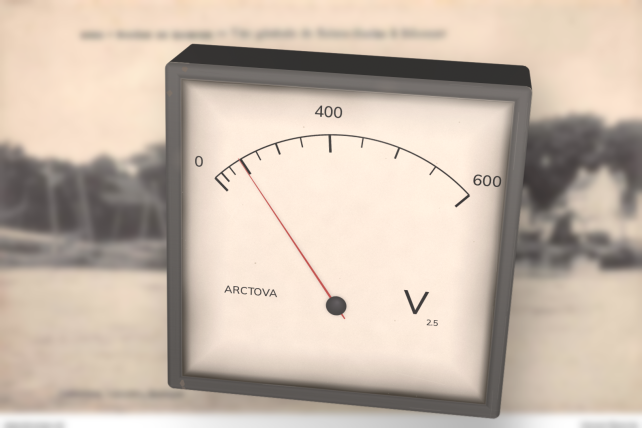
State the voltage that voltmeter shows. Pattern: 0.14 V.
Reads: 200 V
